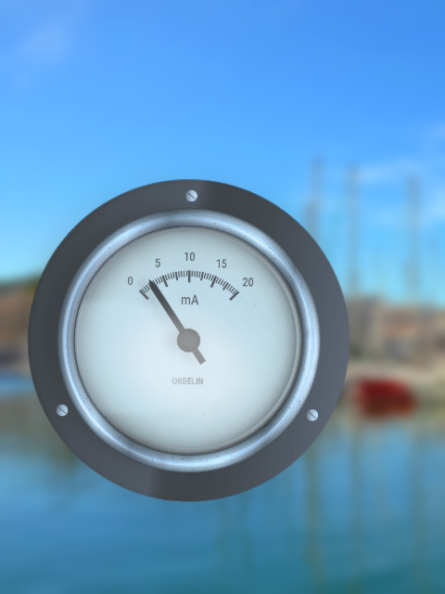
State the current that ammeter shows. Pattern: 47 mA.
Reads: 2.5 mA
